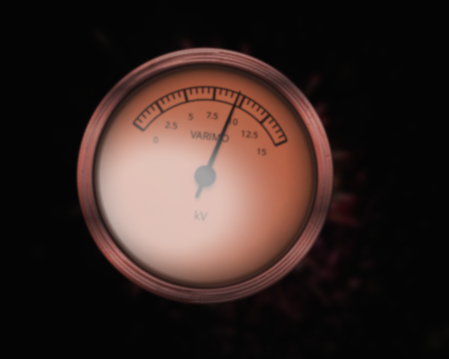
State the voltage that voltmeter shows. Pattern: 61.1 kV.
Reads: 9.5 kV
